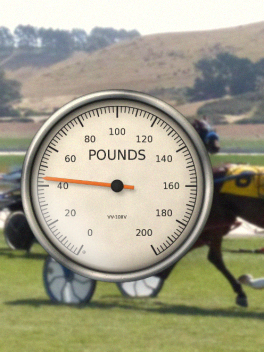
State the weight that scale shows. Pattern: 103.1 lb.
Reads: 44 lb
